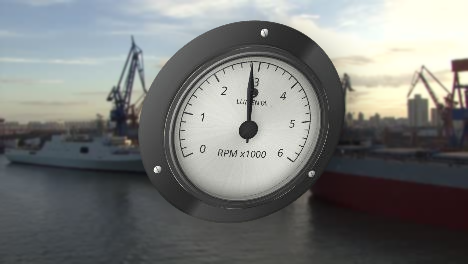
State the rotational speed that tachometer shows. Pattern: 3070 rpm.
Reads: 2800 rpm
